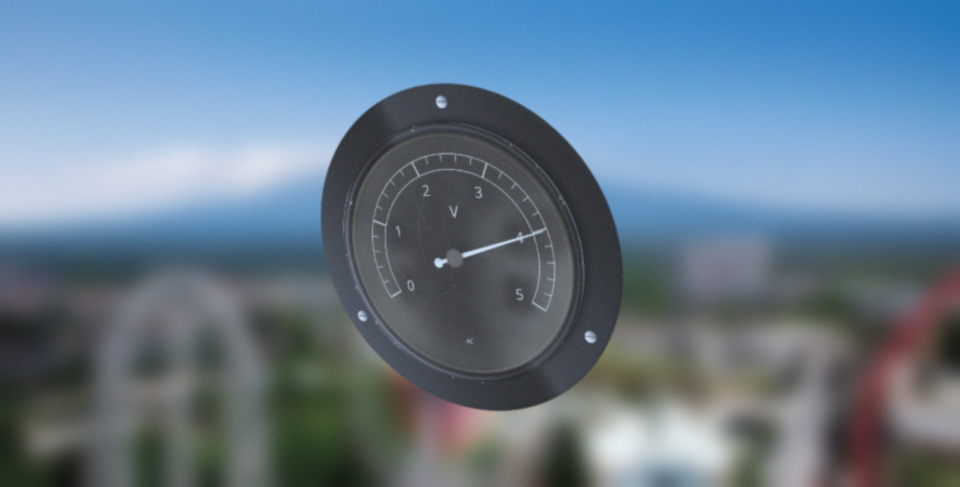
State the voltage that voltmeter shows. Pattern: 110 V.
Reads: 4 V
